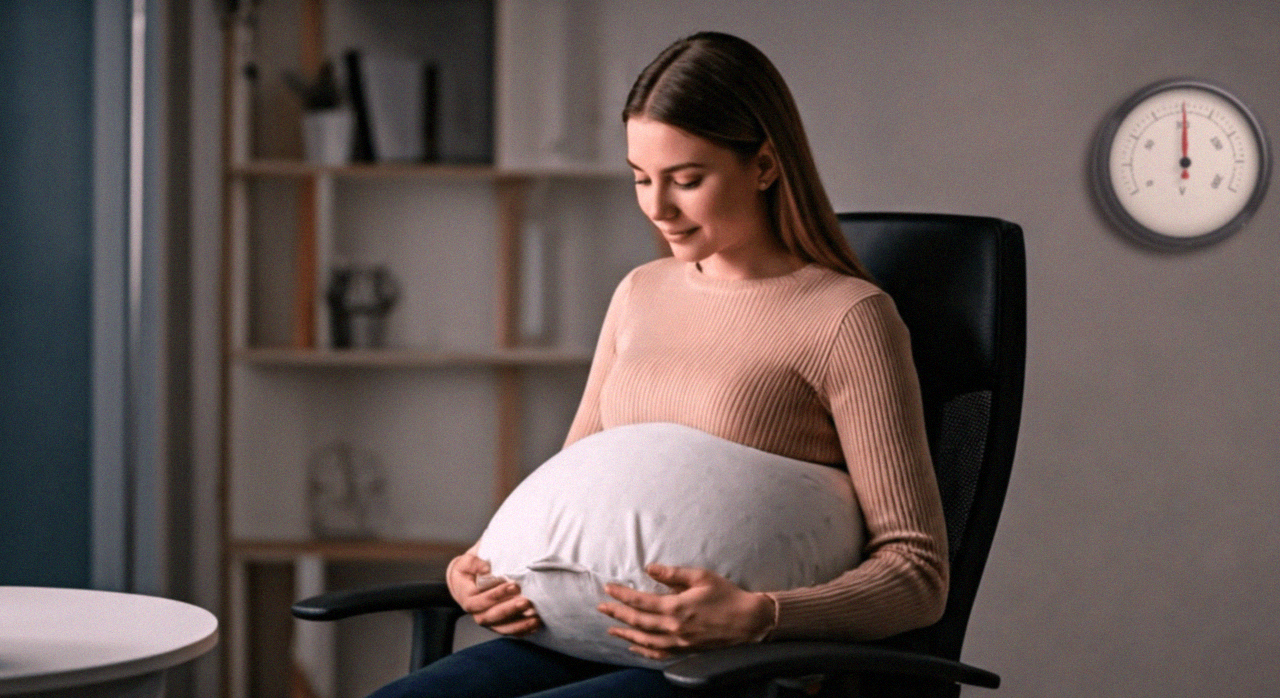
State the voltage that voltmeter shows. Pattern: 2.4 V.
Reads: 100 V
